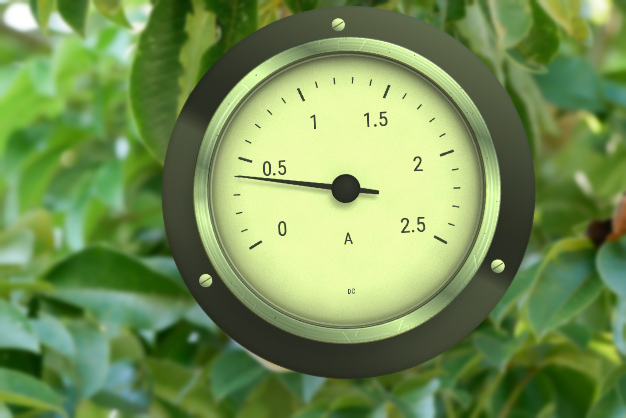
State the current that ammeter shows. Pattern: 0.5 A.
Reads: 0.4 A
